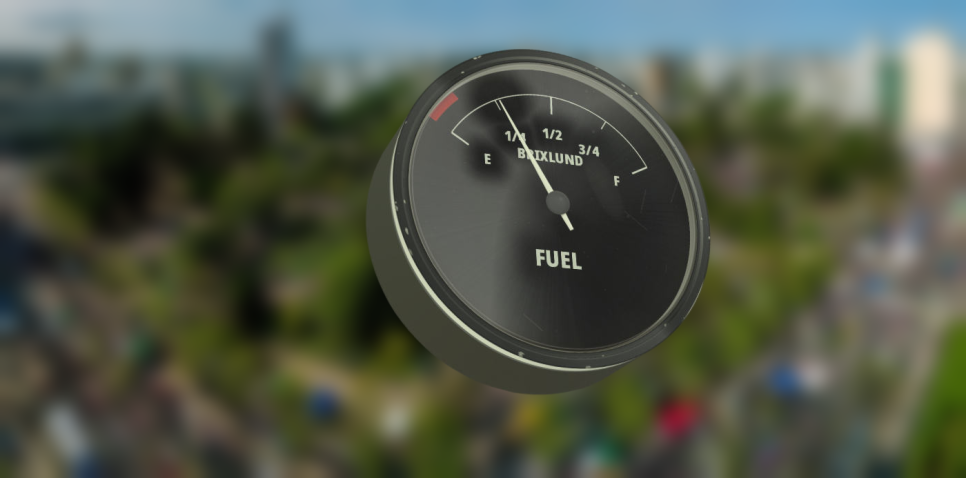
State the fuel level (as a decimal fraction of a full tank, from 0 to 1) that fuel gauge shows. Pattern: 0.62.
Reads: 0.25
